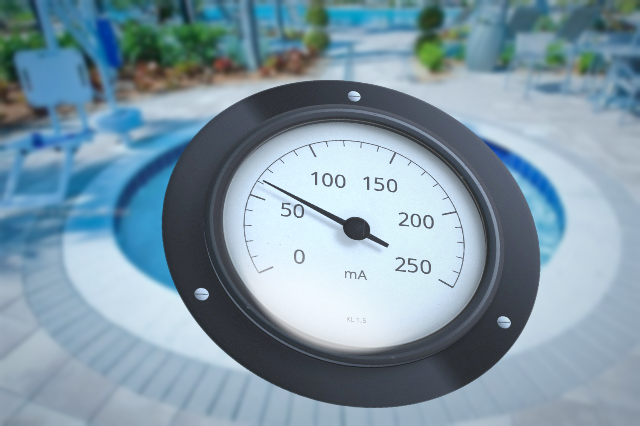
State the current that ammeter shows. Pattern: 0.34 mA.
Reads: 60 mA
